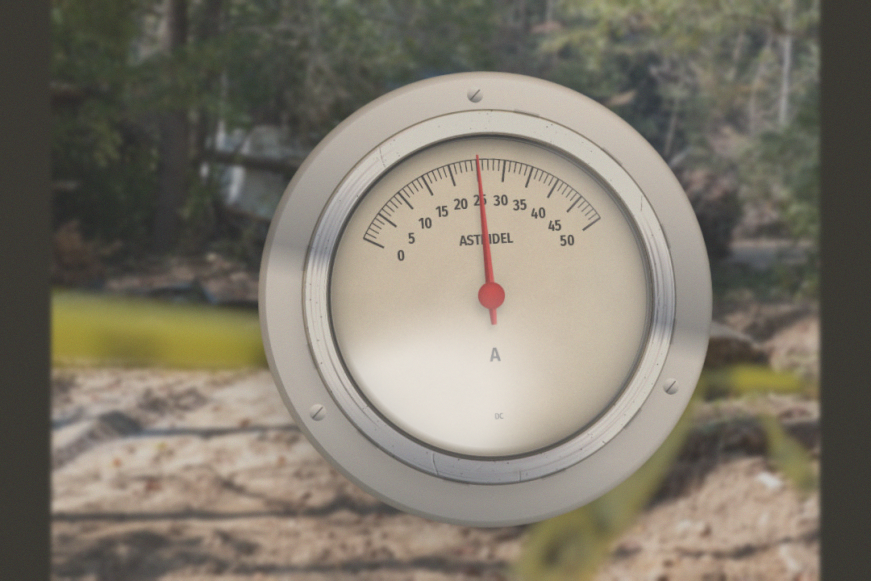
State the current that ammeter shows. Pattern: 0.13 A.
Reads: 25 A
